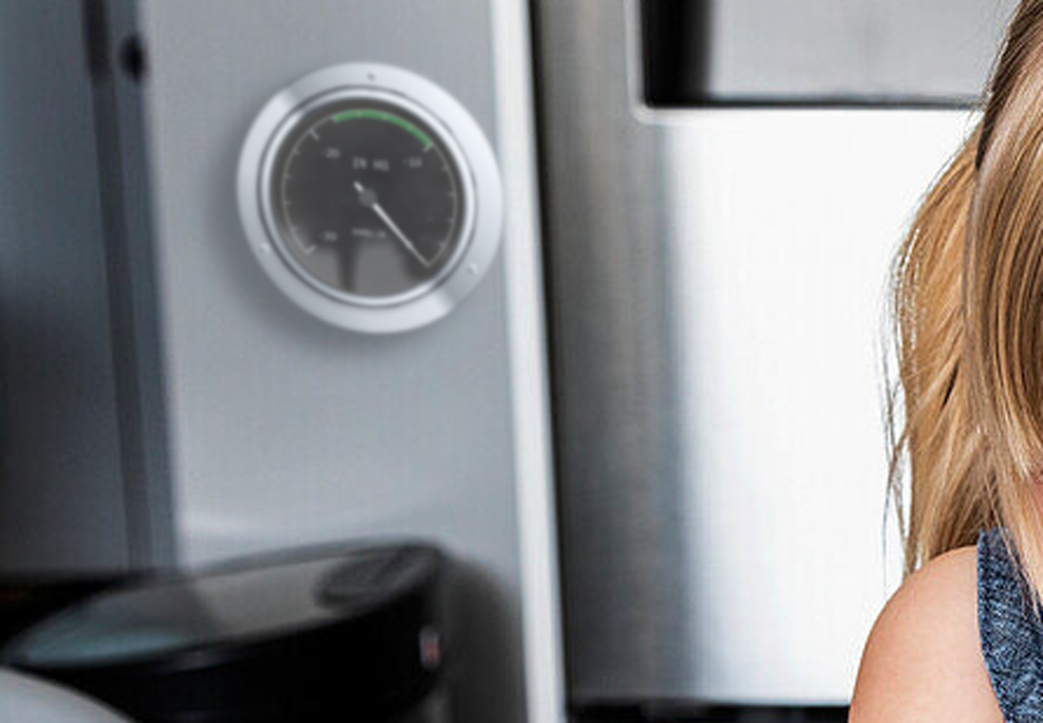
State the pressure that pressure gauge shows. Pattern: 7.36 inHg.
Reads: 0 inHg
